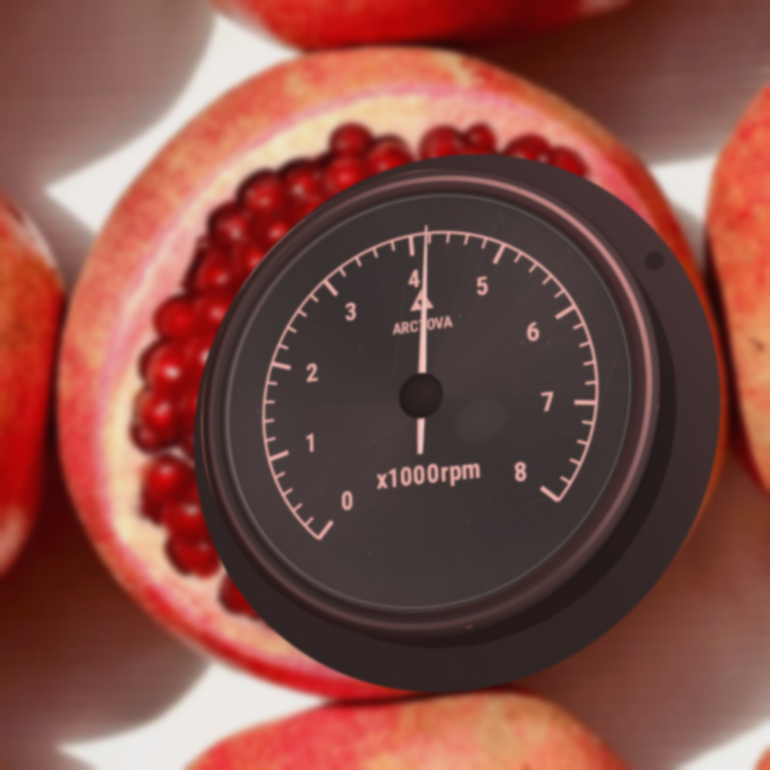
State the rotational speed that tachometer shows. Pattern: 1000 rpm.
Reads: 4200 rpm
